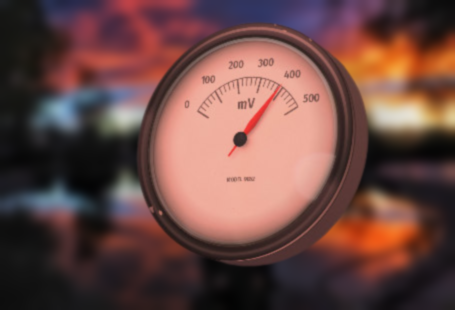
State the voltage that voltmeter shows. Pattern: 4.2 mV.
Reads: 400 mV
